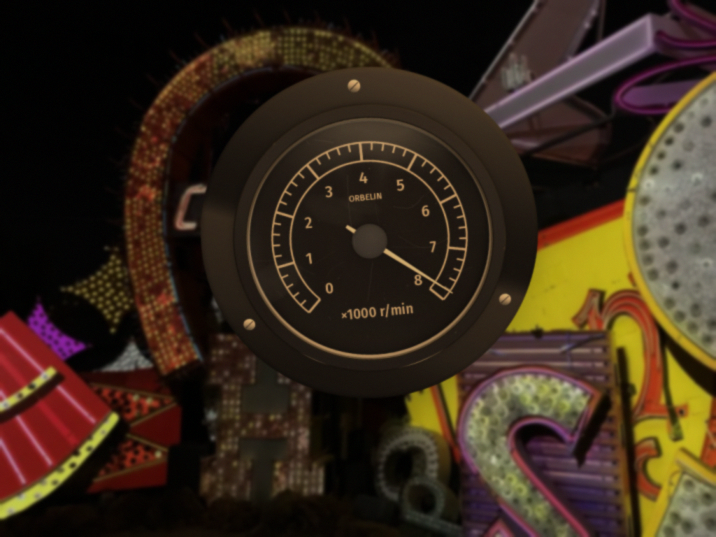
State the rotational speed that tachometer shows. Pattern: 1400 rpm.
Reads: 7800 rpm
